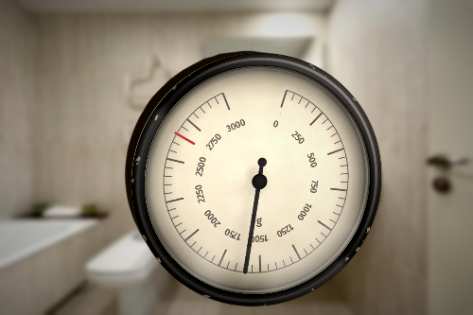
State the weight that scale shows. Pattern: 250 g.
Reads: 1600 g
